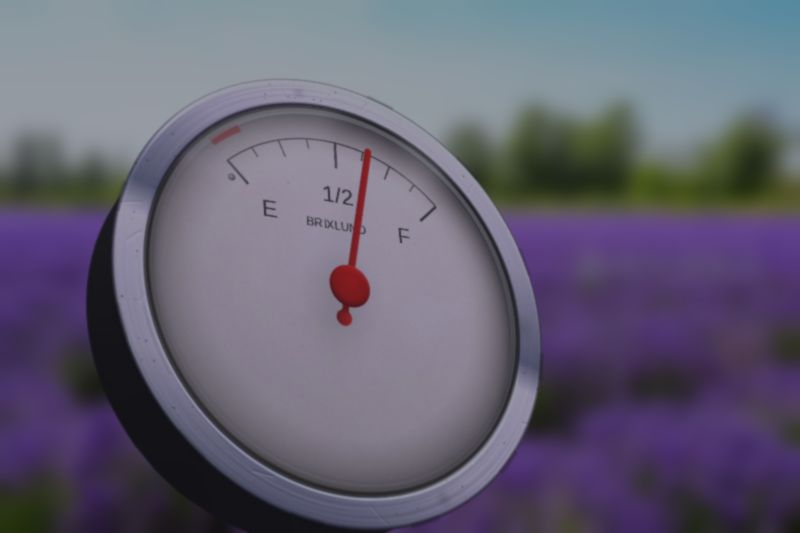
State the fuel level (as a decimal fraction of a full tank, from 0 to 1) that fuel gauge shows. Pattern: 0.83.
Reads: 0.625
